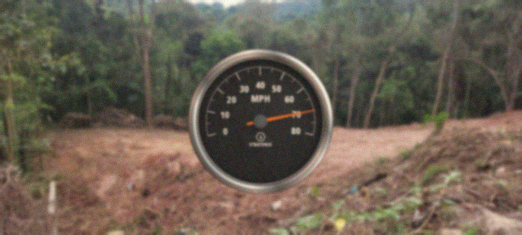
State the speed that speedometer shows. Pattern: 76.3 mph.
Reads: 70 mph
